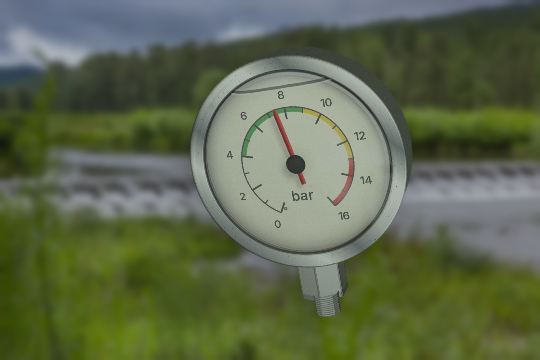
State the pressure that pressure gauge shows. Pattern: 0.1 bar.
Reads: 7.5 bar
